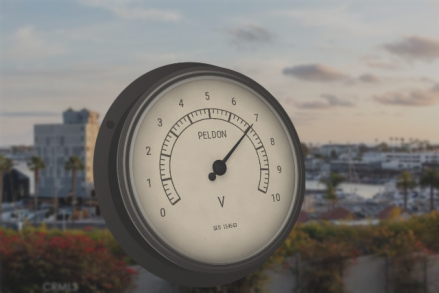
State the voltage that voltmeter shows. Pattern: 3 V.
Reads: 7 V
